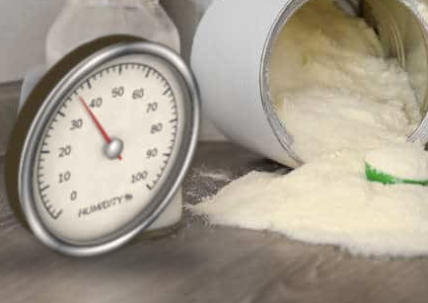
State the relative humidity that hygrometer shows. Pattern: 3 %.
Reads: 36 %
